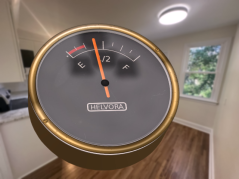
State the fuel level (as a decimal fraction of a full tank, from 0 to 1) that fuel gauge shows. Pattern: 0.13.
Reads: 0.375
